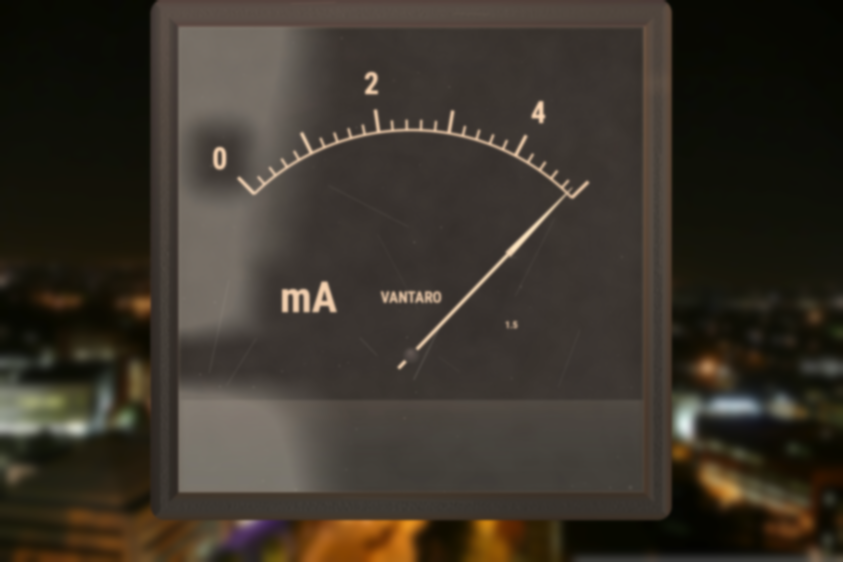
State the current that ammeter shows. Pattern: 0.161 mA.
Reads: 4.9 mA
